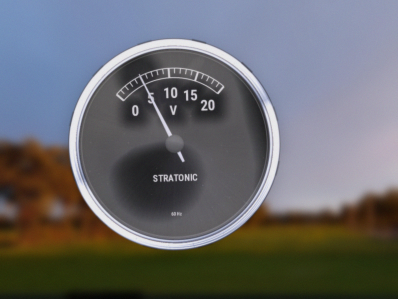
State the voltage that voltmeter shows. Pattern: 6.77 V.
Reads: 5 V
